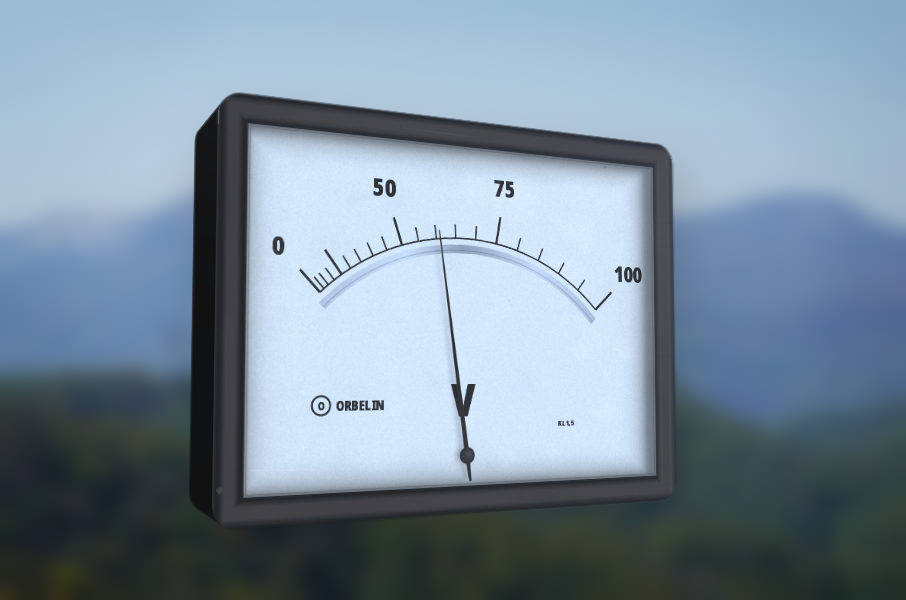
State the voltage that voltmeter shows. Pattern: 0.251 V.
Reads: 60 V
